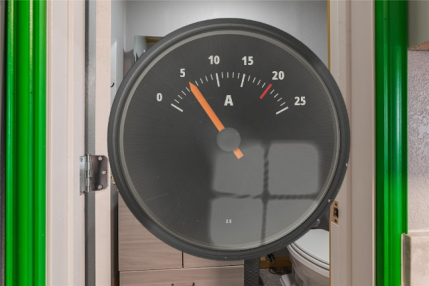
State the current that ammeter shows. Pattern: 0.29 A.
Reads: 5 A
